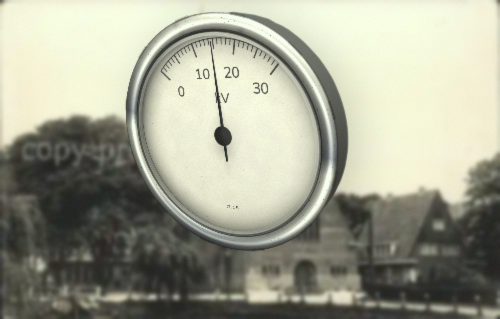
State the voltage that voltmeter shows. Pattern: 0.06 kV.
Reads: 15 kV
